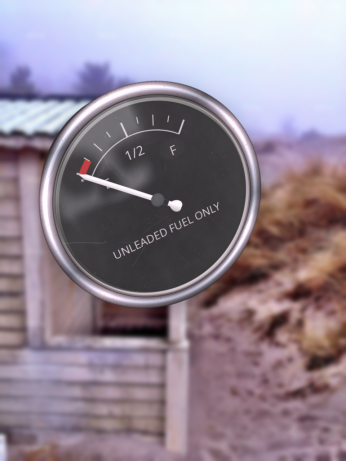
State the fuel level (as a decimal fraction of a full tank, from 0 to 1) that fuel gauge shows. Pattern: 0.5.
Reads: 0
